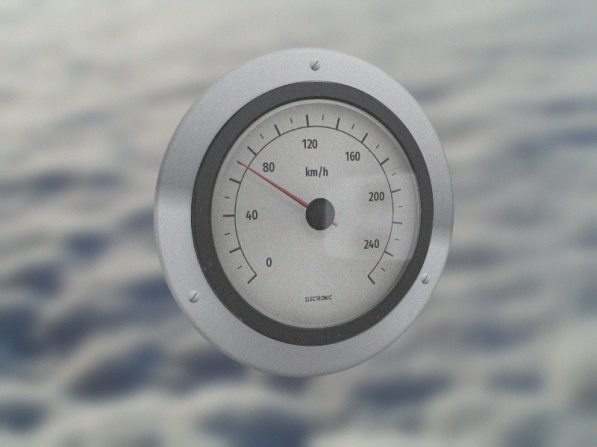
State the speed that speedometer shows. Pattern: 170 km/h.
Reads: 70 km/h
